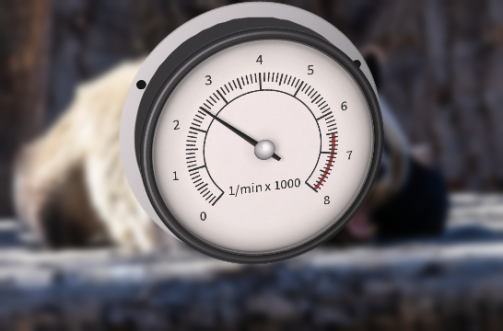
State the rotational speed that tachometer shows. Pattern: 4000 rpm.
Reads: 2500 rpm
